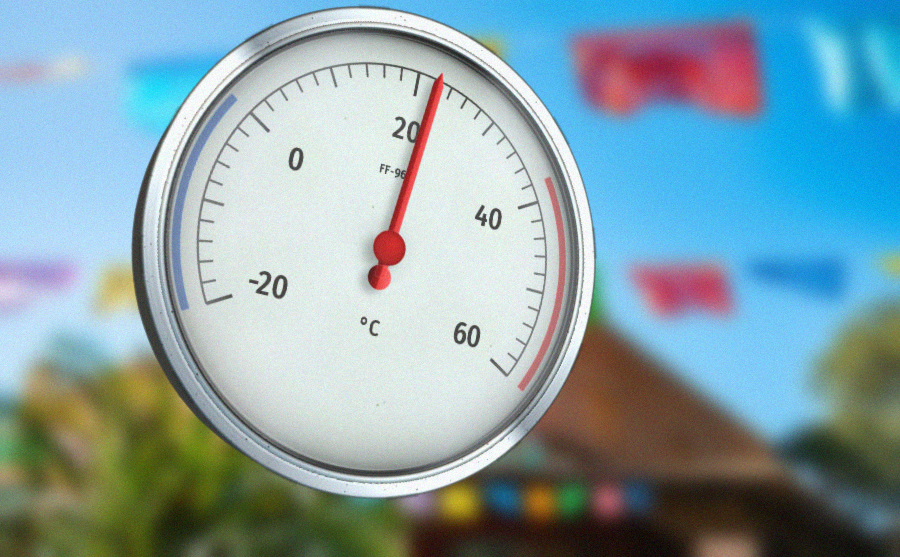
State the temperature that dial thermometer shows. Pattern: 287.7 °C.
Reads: 22 °C
